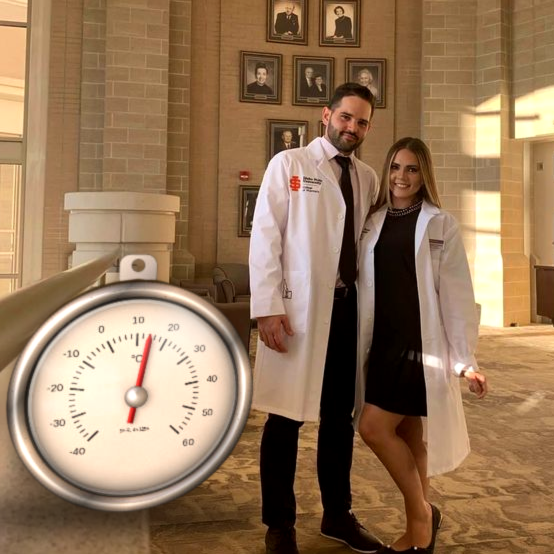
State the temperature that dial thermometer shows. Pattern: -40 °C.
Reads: 14 °C
